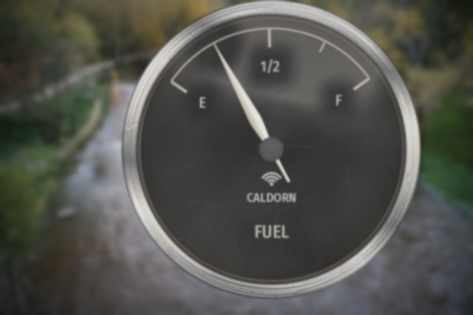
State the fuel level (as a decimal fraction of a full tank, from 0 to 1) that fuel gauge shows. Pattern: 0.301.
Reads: 0.25
